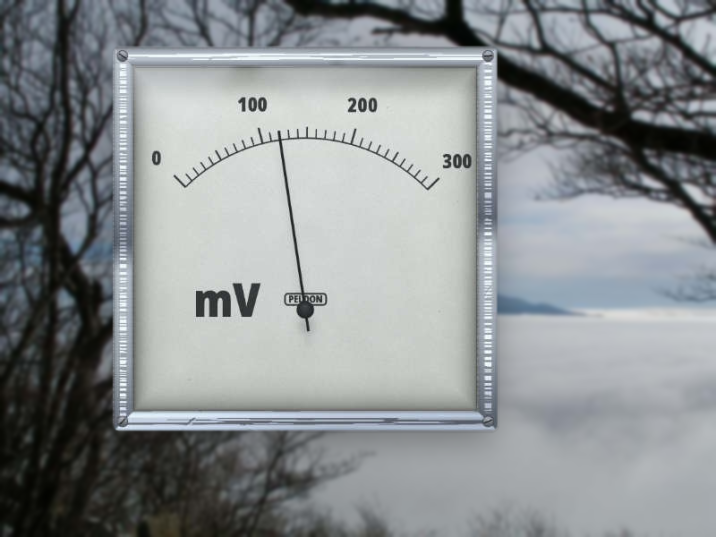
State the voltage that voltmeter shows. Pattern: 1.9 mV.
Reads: 120 mV
